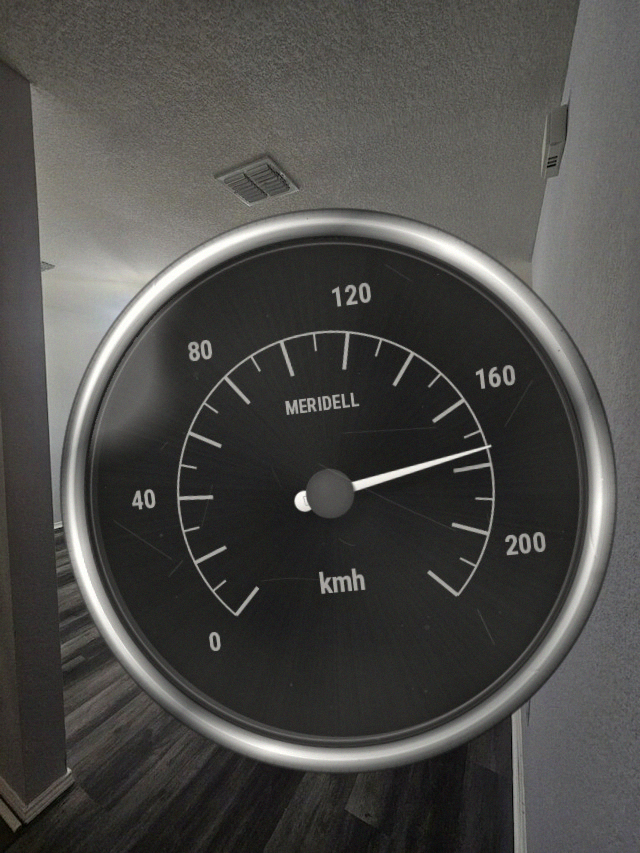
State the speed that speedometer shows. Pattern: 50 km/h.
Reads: 175 km/h
